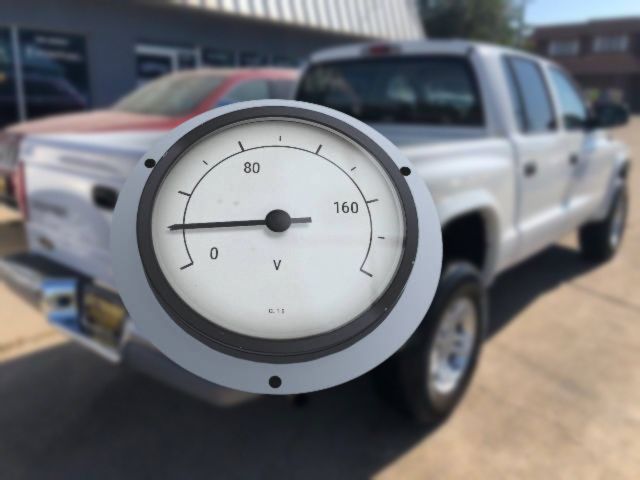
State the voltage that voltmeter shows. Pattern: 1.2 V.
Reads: 20 V
